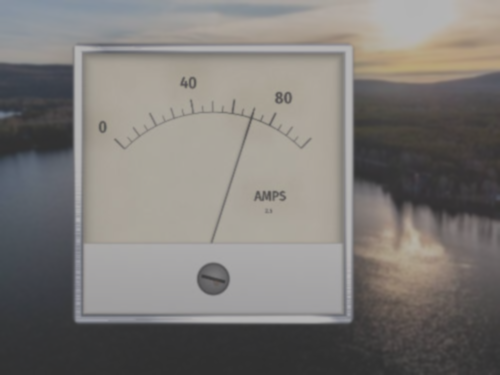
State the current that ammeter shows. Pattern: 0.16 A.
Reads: 70 A
